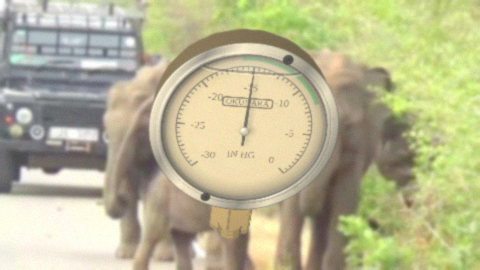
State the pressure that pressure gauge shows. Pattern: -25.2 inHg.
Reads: -15 inHg
